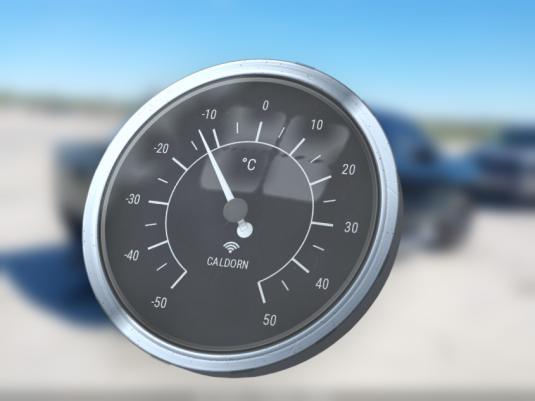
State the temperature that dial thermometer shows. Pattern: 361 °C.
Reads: -12.5 °C
